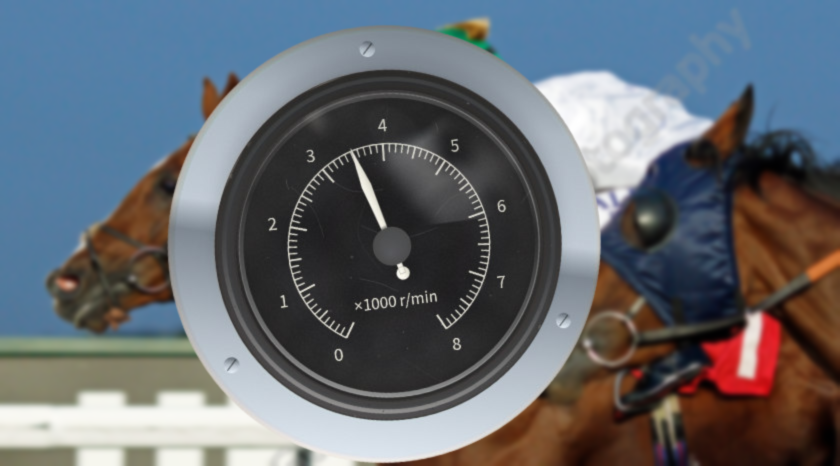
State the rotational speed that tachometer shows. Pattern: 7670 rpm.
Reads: 3500 rpm
